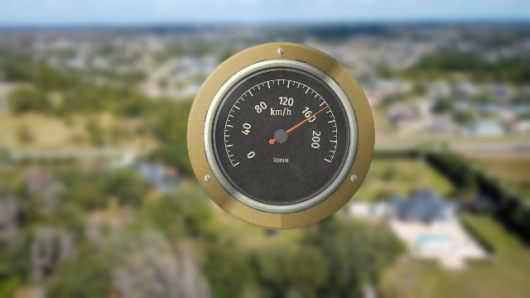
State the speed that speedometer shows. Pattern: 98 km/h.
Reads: 165 km/h
